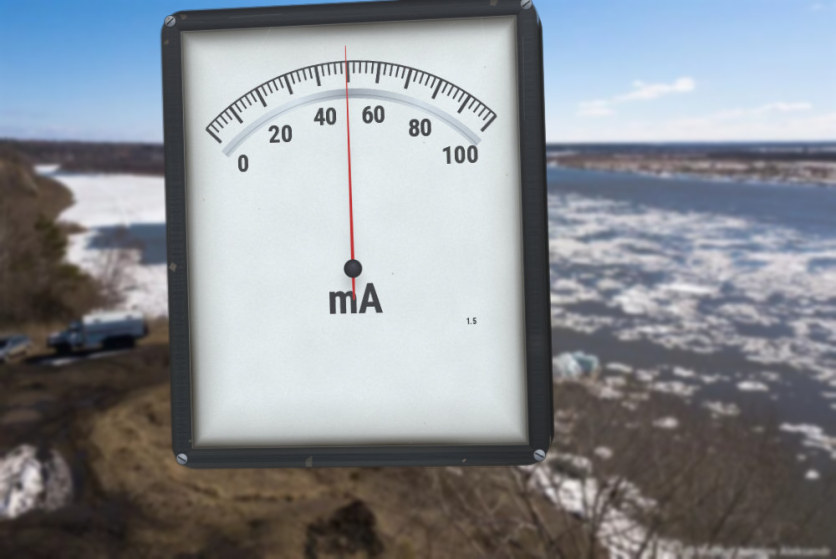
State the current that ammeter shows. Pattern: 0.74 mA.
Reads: 50 mA
